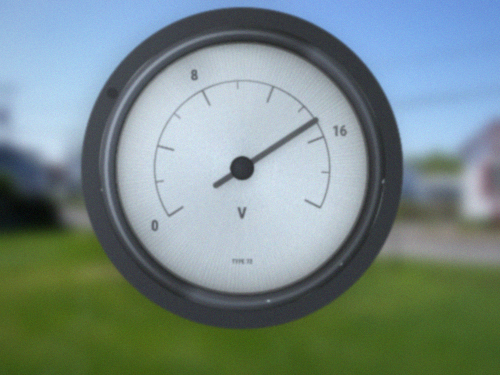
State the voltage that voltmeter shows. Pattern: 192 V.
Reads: 15 V
